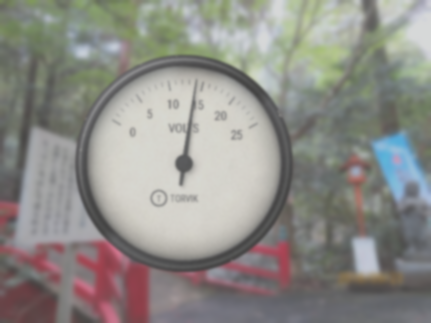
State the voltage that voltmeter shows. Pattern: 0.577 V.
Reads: 14 V
